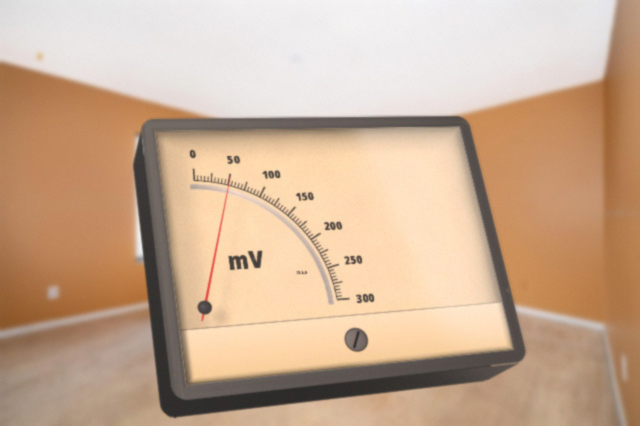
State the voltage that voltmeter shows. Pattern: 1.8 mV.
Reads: 50 mV
